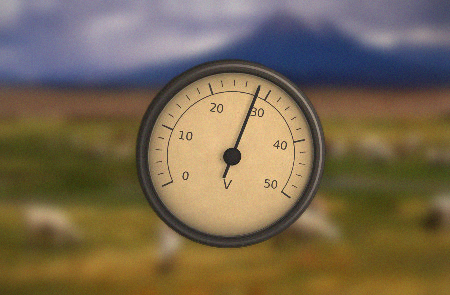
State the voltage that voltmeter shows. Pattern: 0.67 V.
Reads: 28 V
